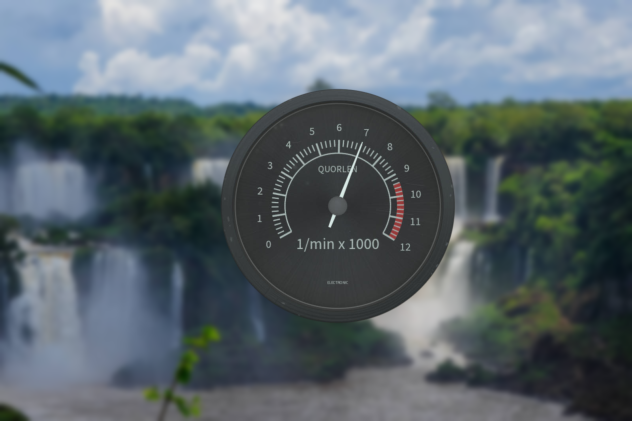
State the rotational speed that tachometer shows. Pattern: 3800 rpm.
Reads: 7000 rpm
